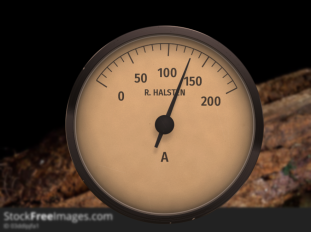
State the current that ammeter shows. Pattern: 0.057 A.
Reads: 130 A
